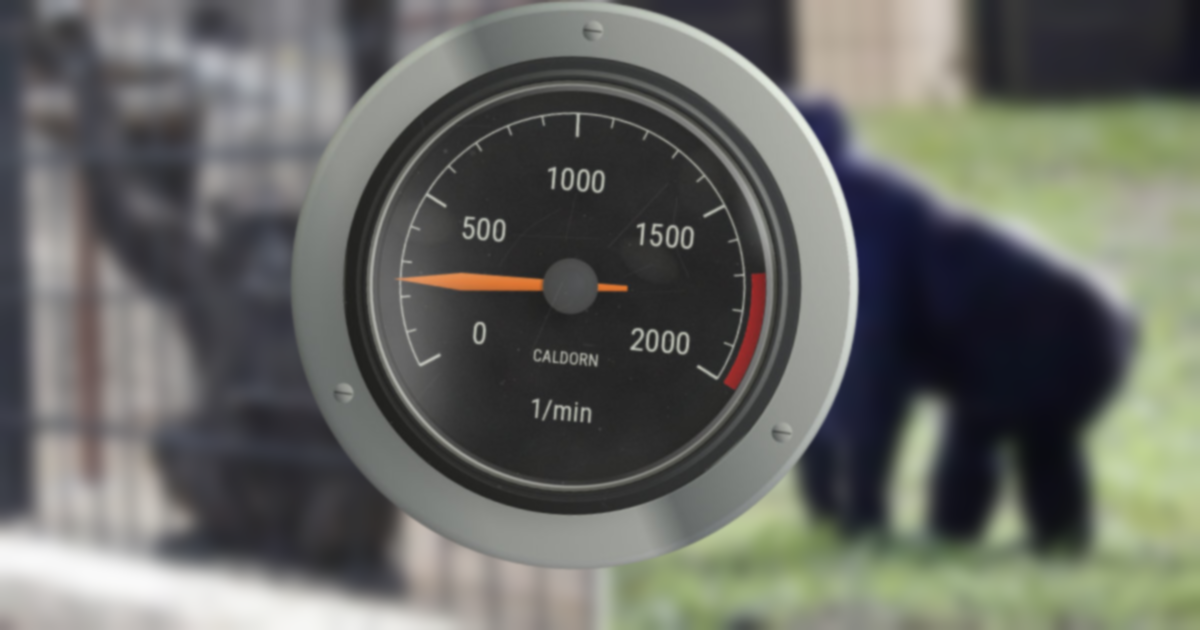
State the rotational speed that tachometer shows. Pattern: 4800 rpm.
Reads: 250 rpm
